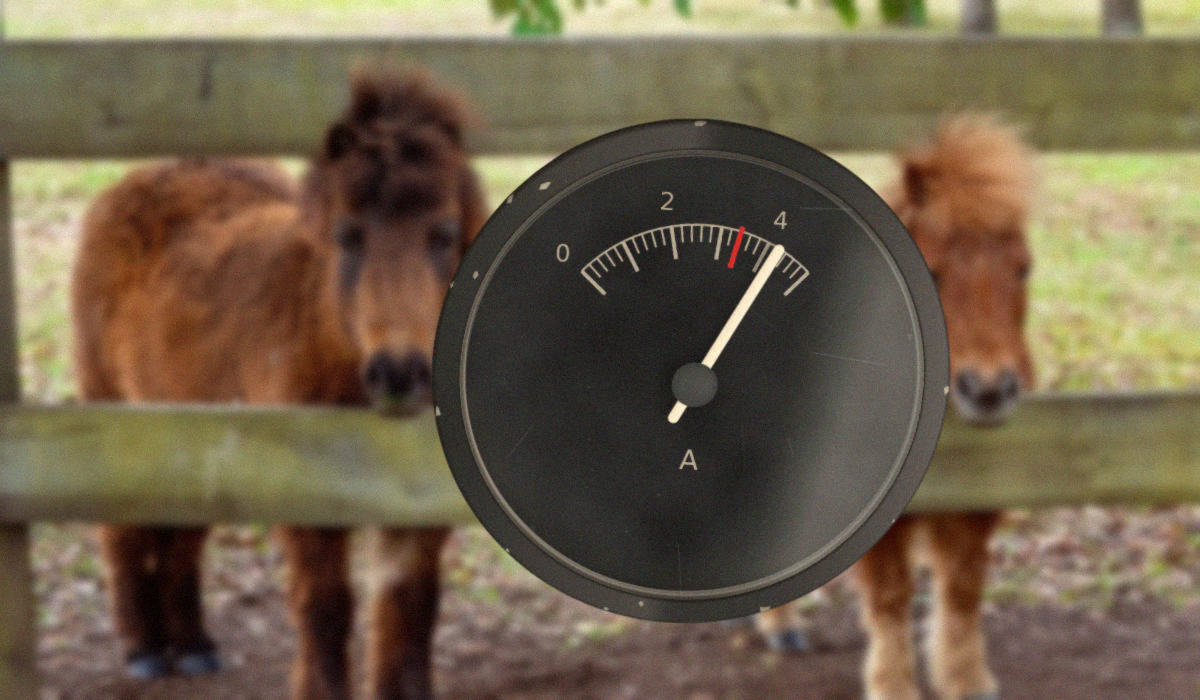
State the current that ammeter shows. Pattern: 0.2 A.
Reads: 4.2 A
